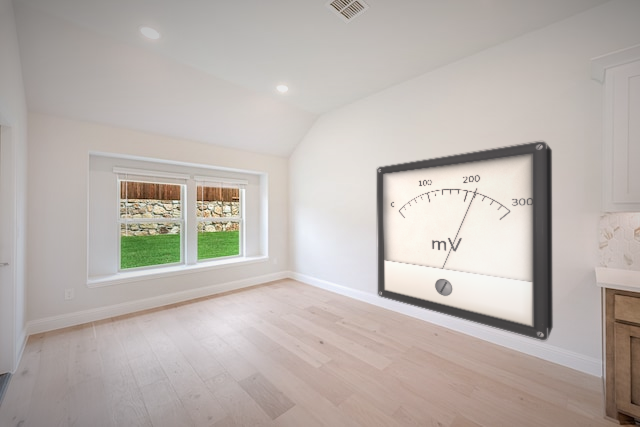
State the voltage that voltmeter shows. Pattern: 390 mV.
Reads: 220 mV
